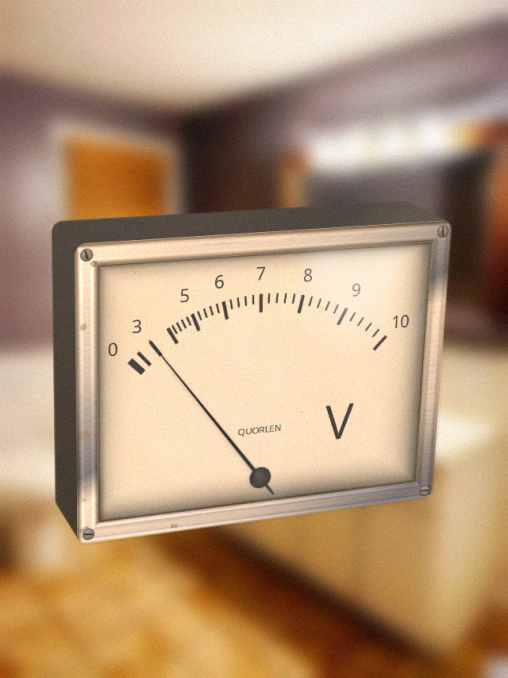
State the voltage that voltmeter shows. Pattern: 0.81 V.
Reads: 3 V
